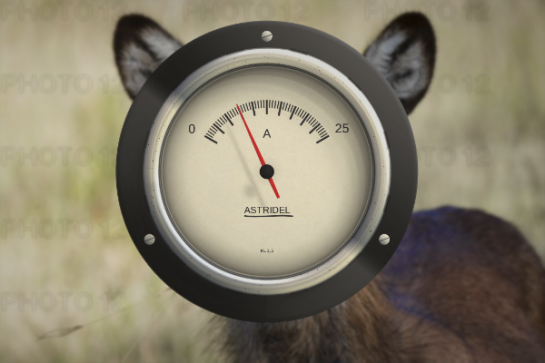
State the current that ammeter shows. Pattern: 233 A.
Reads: 7.5 A
